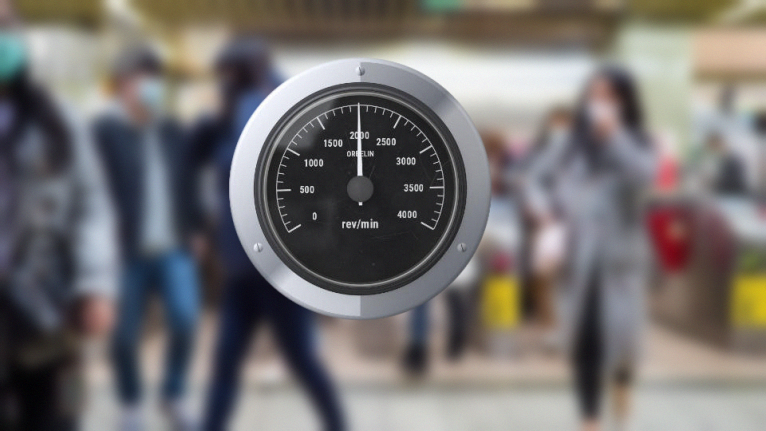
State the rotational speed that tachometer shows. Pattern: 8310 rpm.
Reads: 2000 rpm
